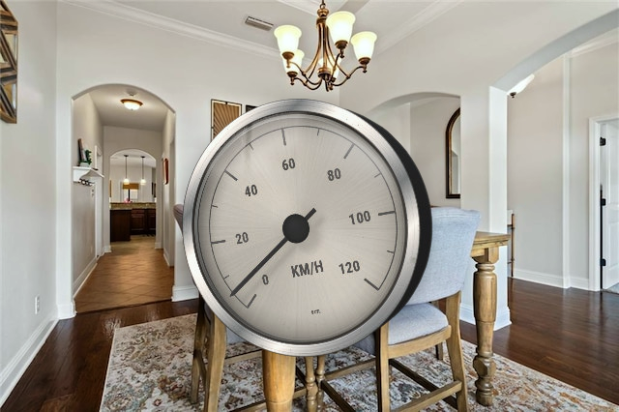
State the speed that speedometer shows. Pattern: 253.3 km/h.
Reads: 5 km/h
